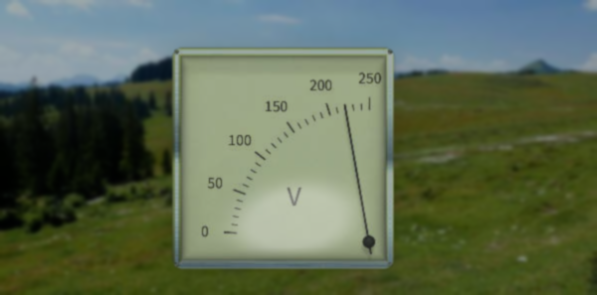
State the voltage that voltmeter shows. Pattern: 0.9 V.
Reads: 220 V
